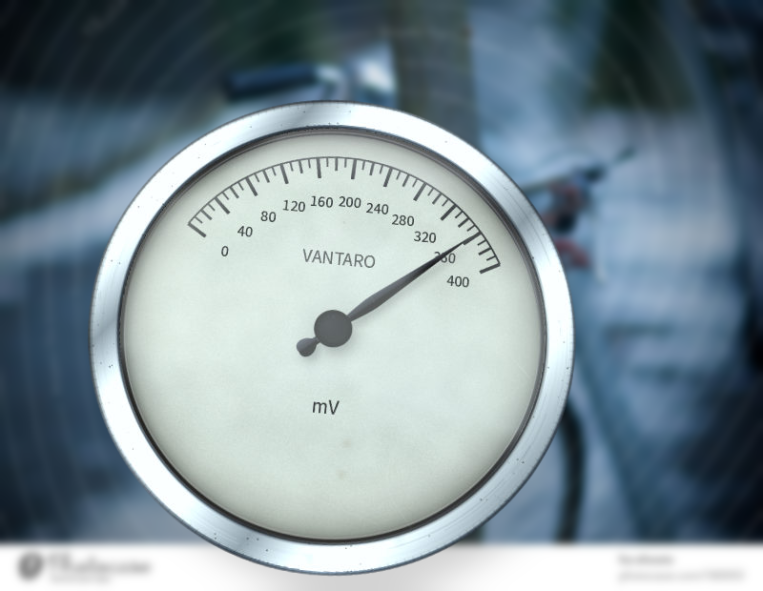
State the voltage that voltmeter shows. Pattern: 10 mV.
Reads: 360 mV
